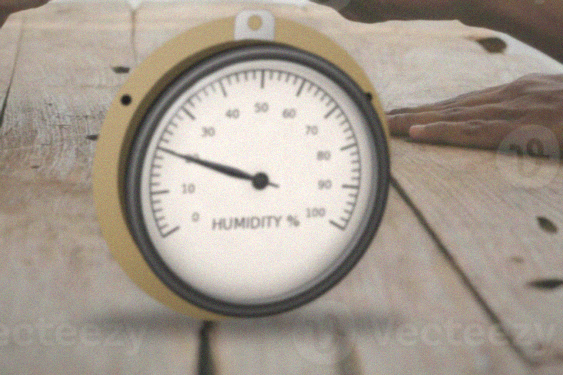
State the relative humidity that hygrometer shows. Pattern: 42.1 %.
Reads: 20 %
